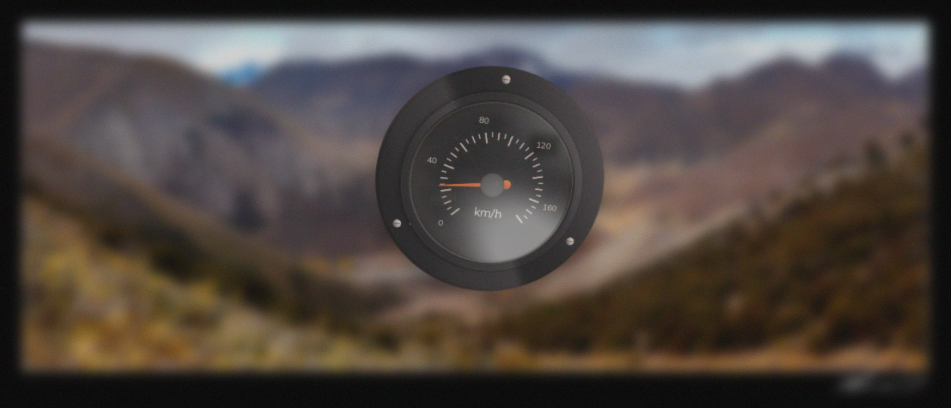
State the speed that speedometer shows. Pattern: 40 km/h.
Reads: 25 km/h
